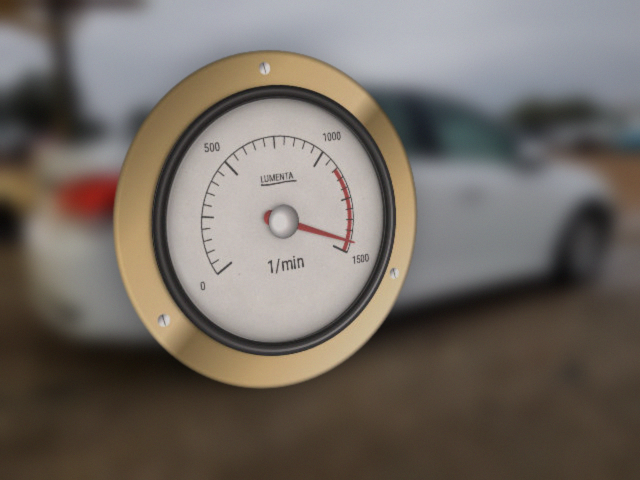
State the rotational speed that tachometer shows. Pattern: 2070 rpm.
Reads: 1450 rpm
